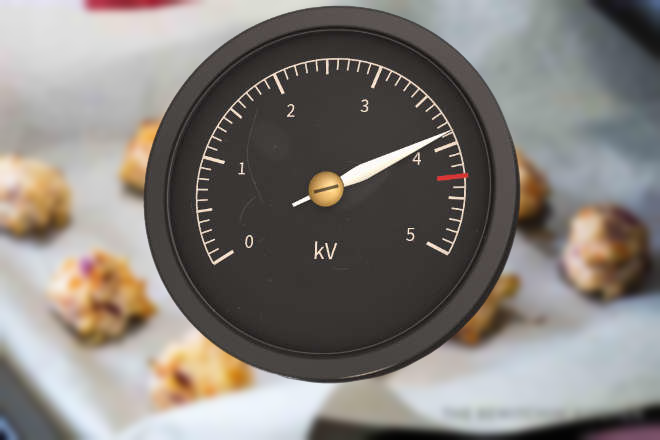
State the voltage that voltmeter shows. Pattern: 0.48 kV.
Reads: 3.9 kV
